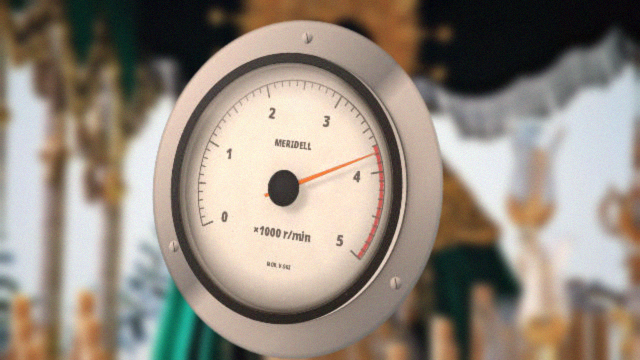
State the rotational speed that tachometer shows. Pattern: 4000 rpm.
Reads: 3800 rpm
